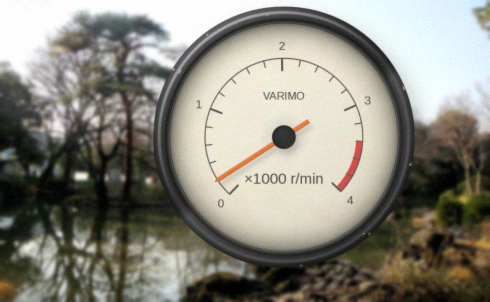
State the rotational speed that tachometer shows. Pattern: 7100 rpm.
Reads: 200 rpm
